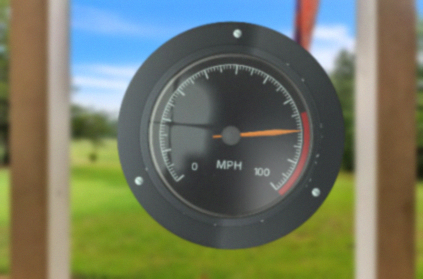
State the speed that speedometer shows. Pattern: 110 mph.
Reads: 80 mph
